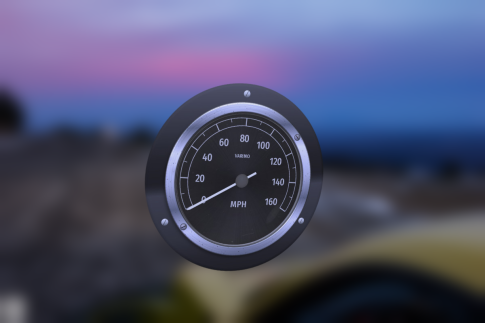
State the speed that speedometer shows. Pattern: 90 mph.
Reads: 0 mph
